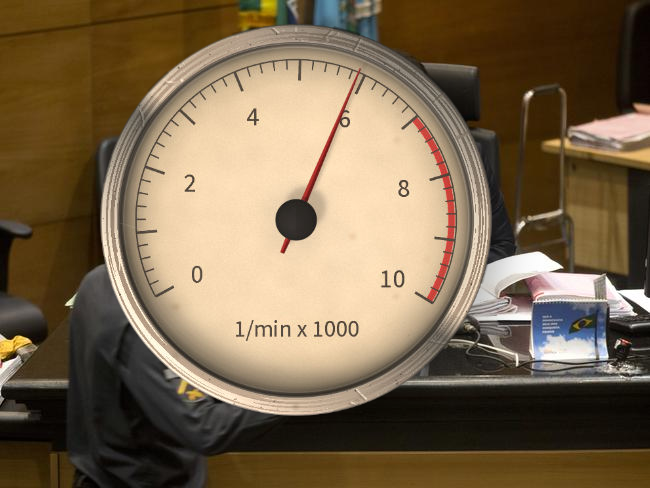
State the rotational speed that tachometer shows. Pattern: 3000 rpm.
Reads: 5900 rpm
